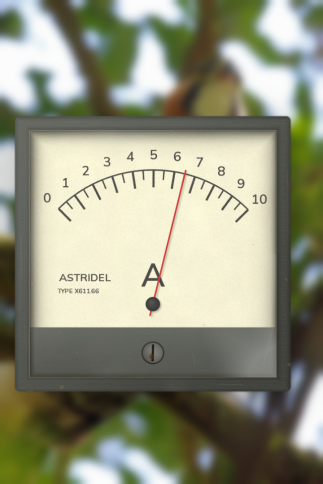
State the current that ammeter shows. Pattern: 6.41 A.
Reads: 6.5 A
